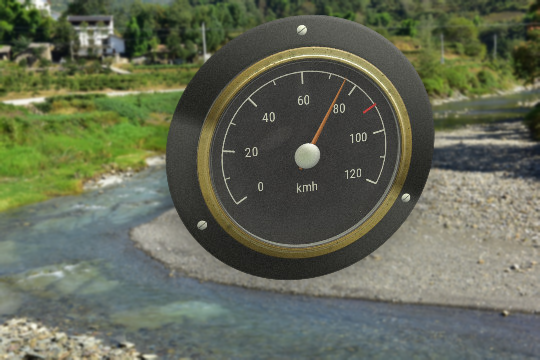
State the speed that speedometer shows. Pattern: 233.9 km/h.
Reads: 75 km/h
